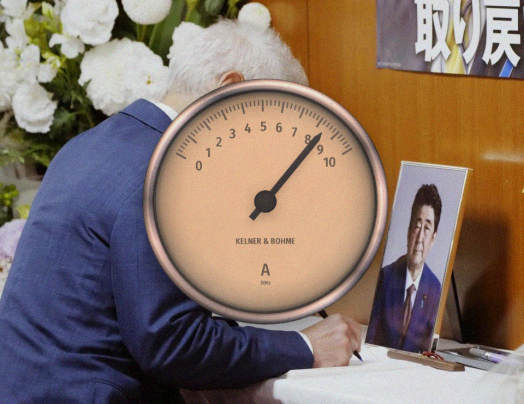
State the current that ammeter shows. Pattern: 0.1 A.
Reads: 8.4 A
